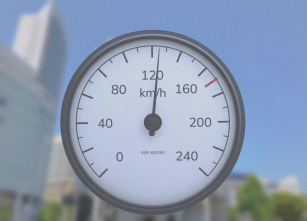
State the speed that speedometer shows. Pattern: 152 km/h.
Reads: 125 km/h
